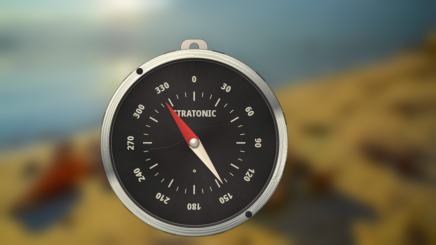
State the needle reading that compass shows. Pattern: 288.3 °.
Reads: 325 °
